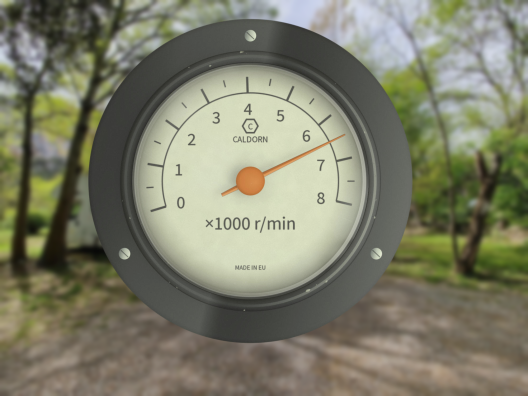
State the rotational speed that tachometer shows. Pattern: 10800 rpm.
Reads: 6500 rpm
